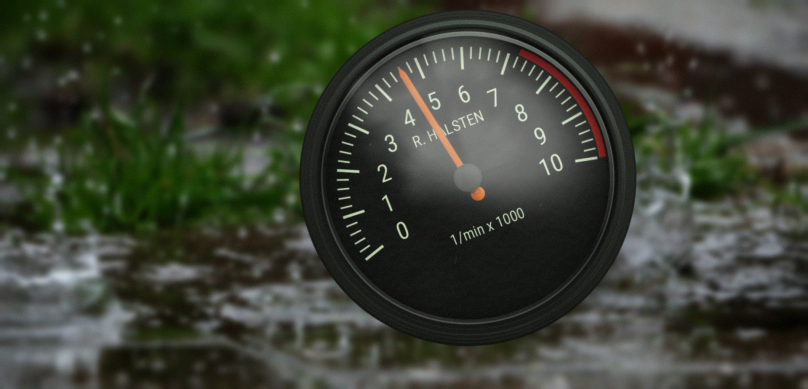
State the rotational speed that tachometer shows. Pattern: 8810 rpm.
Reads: 4600 rpm
